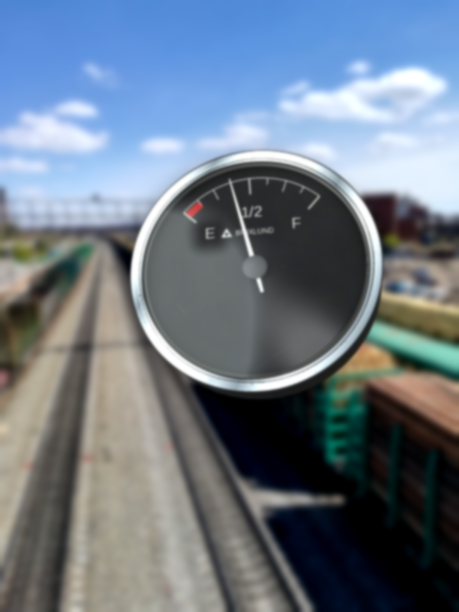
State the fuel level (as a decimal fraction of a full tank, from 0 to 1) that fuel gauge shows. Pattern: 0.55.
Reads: 0.375
